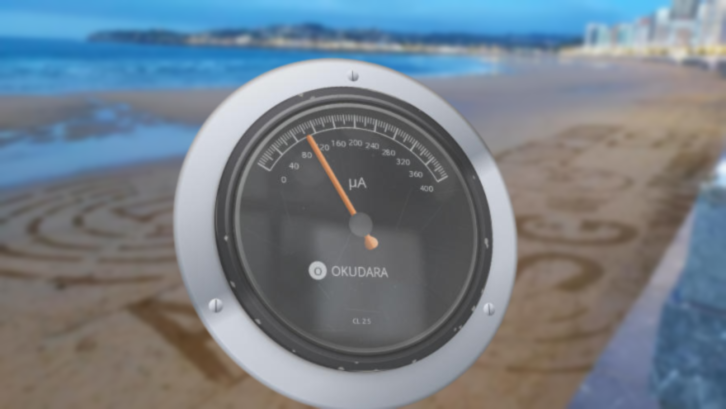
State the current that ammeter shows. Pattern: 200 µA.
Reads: 100 µA
